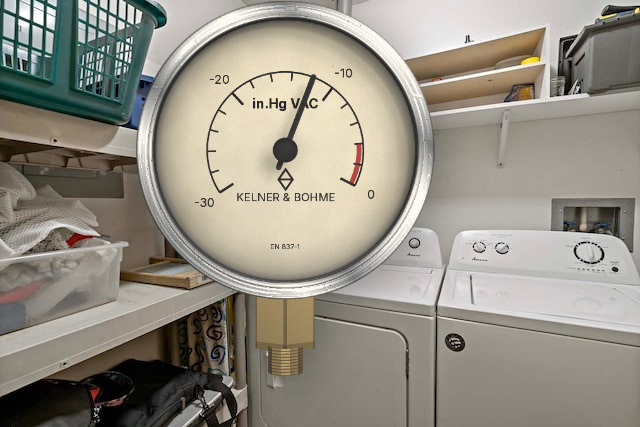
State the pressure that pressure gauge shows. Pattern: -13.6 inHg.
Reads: -12 inHg
